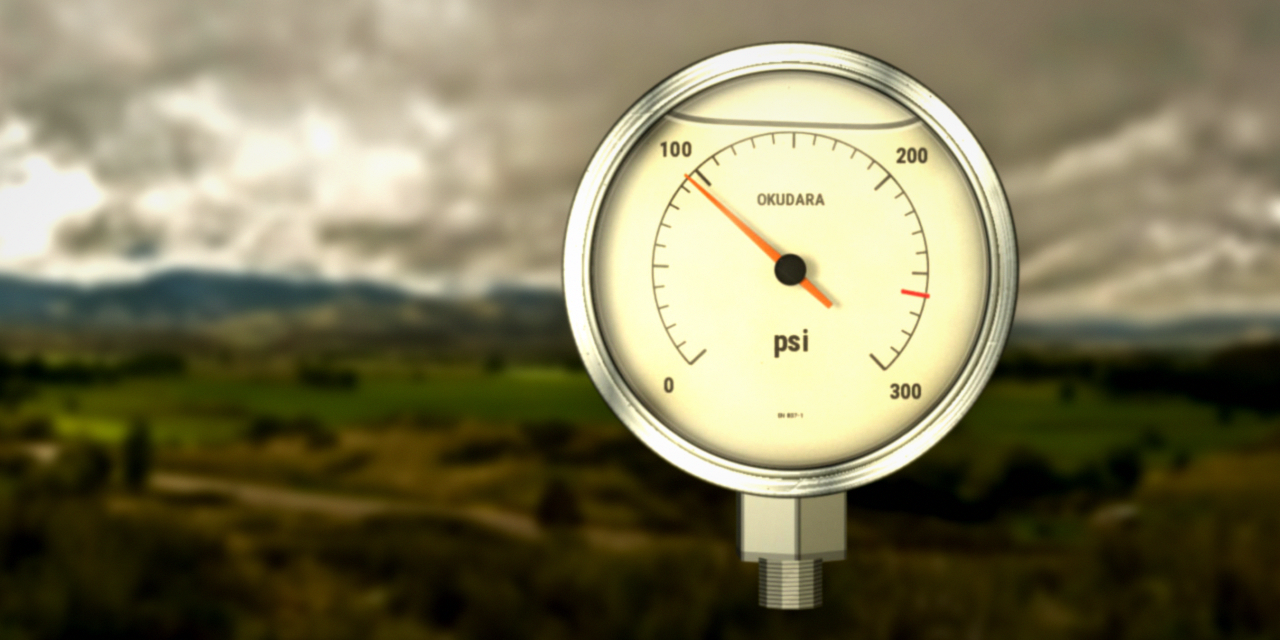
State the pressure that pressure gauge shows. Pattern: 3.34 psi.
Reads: 95 psi
